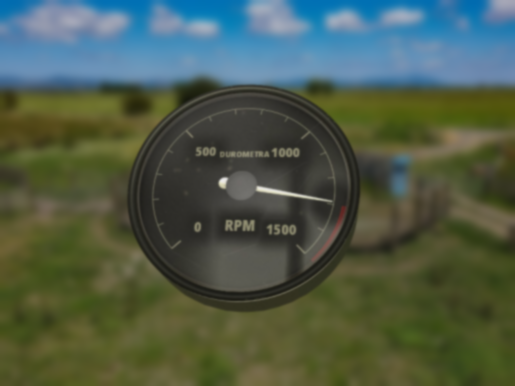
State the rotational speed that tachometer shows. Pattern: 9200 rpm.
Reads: 1300 rpm
